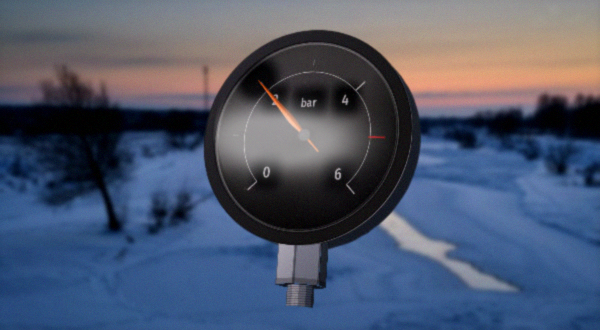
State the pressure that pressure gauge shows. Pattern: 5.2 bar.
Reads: 2 bar
